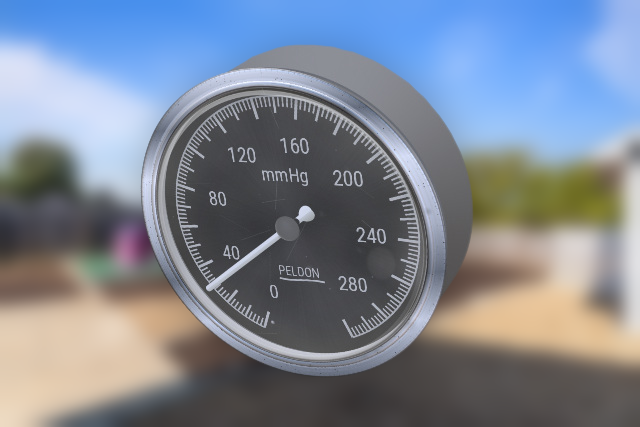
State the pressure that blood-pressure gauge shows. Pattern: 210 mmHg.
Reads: 30 mmHg
